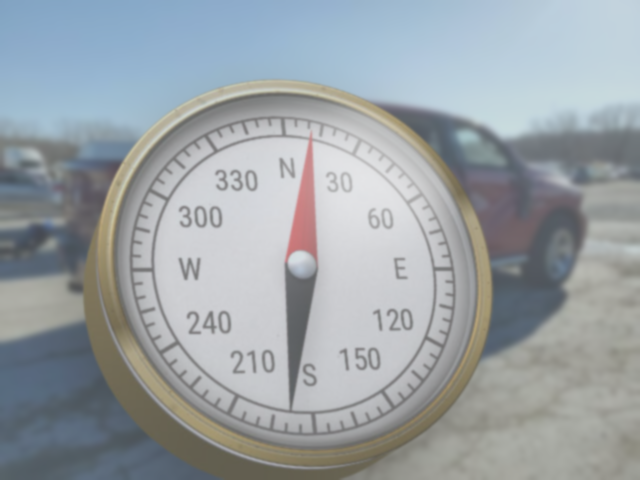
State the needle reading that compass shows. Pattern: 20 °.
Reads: 10 °
